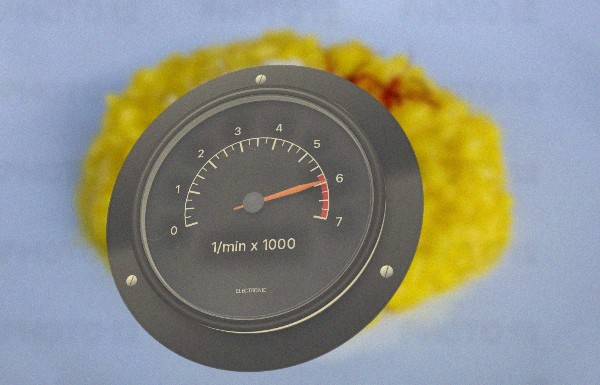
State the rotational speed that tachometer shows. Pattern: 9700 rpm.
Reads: 6000 rpm
